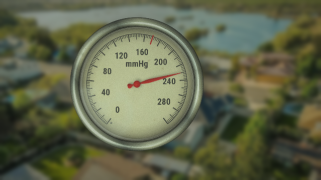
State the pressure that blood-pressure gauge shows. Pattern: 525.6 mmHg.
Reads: 230 mmHg
